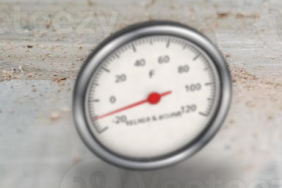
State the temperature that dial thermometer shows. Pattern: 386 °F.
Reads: -10 °F
